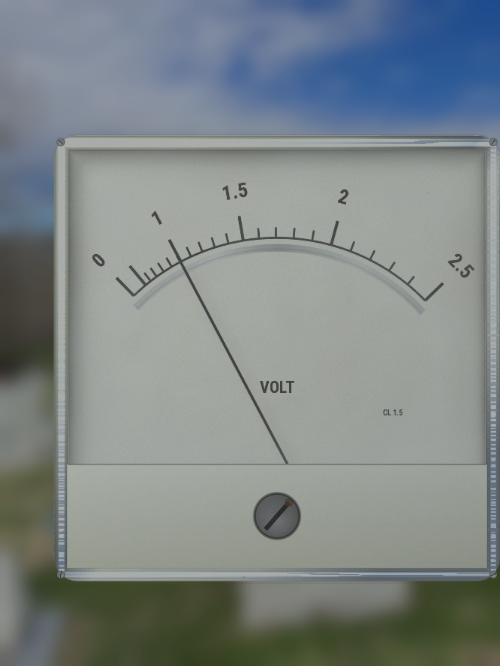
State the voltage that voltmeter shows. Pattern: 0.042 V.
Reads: 1 V
